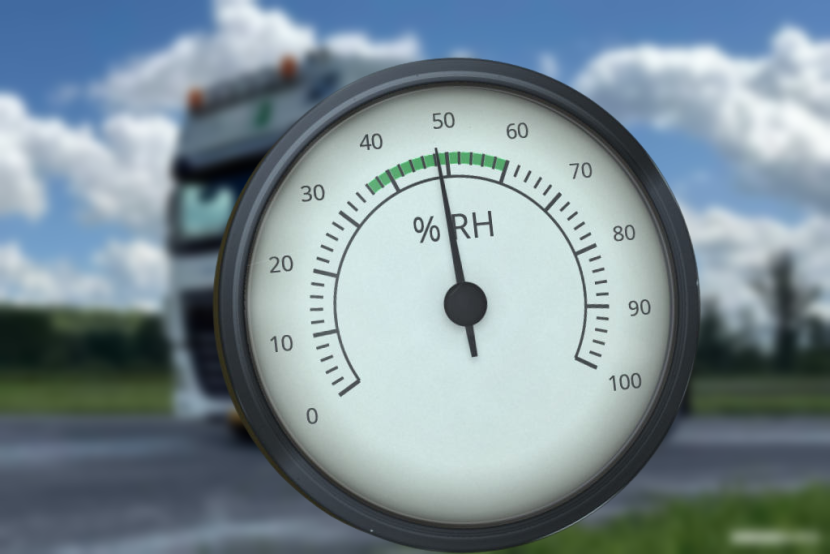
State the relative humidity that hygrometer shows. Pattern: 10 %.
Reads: 48 %
